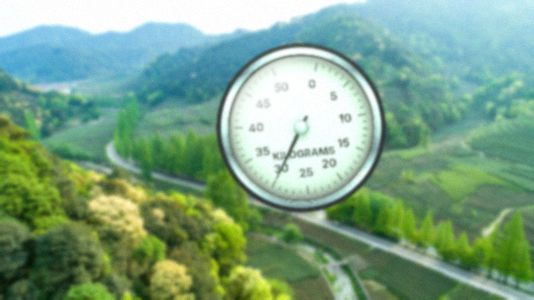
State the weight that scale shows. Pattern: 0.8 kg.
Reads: 30 kg
